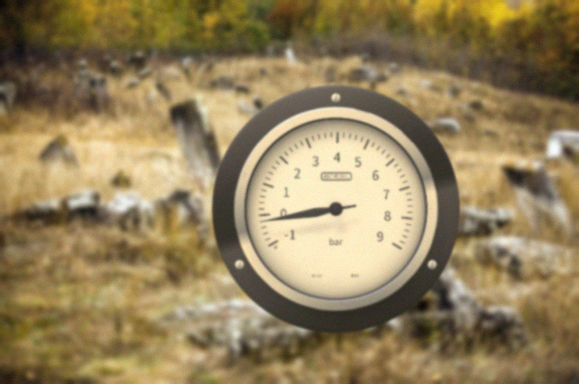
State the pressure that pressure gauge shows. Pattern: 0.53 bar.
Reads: -0.2 bar
